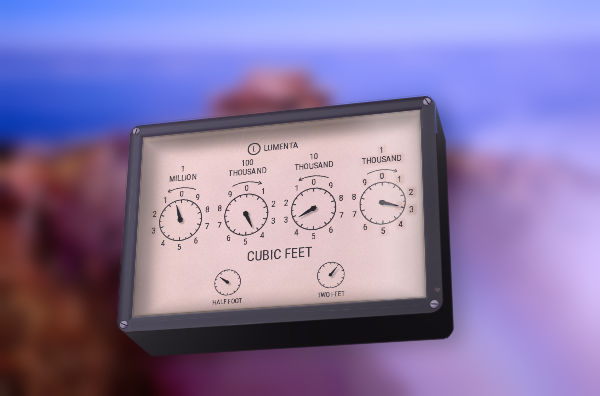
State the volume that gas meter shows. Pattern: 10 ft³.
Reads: 43300 ft³
